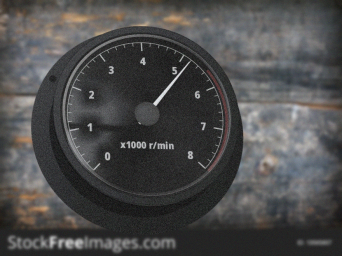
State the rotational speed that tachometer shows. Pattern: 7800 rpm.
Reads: 5200 rpm
